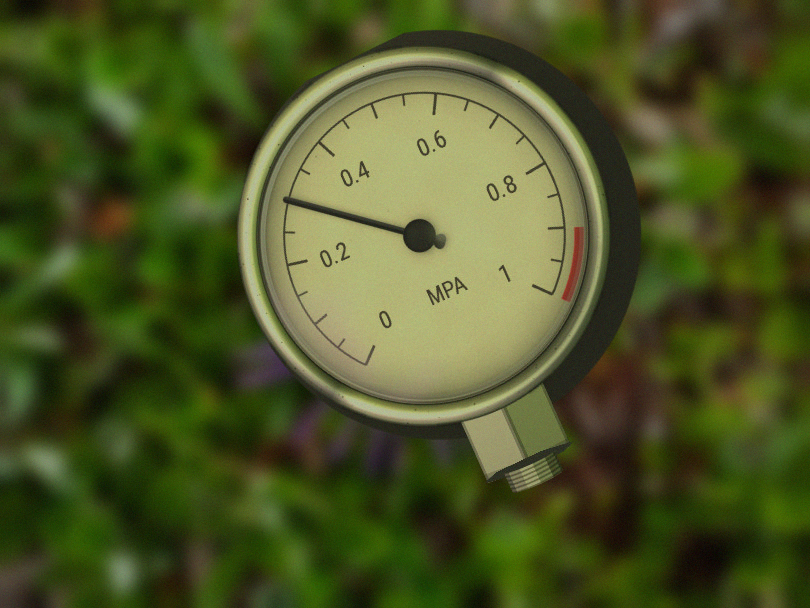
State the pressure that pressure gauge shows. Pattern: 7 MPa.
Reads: 0.3 MPa
